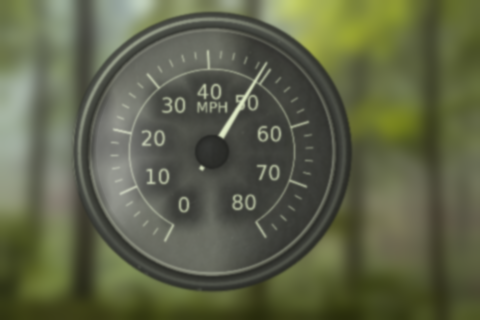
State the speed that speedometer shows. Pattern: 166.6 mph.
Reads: 49 mph
